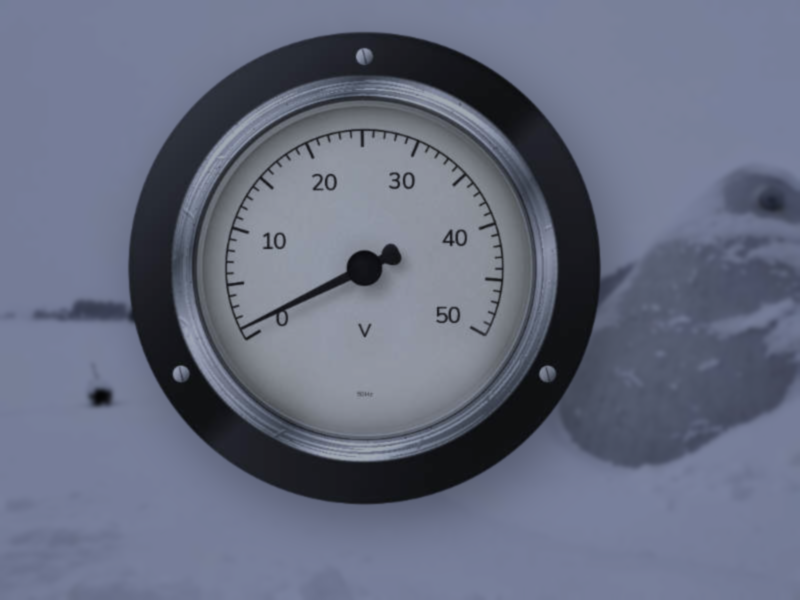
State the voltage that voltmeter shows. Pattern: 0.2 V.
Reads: 1 V
